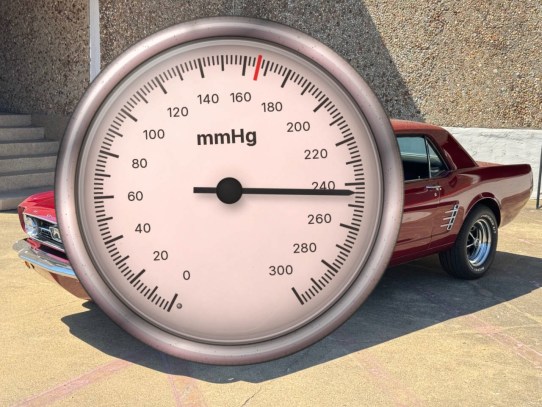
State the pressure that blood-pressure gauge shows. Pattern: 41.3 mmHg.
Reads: 244 mmHg
